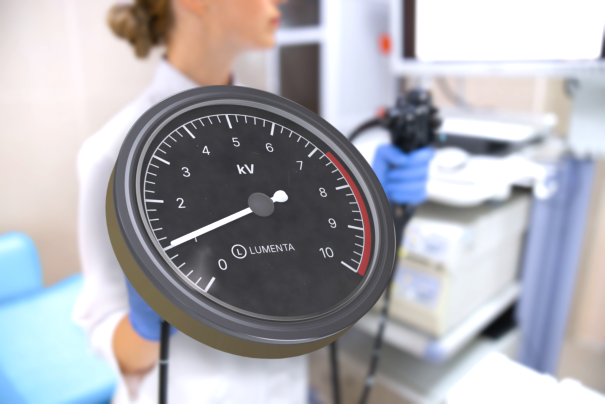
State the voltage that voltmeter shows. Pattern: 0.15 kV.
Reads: 1 kV
